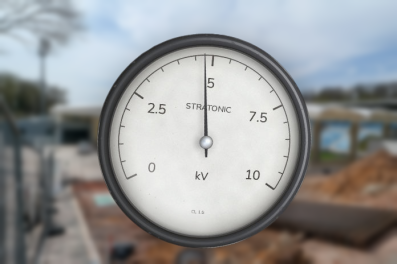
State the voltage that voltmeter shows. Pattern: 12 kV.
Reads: 4.75 kV
